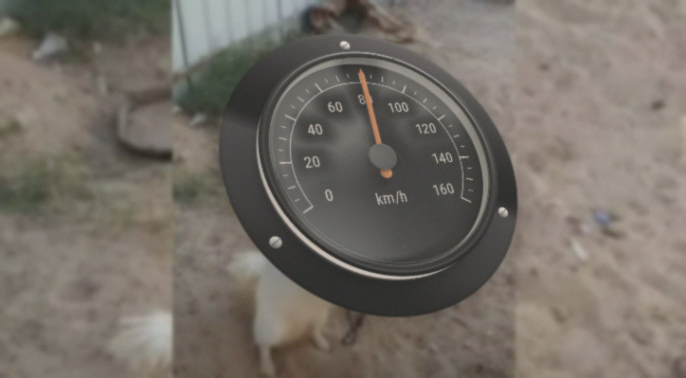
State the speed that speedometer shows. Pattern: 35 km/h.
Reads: 80 km/h
